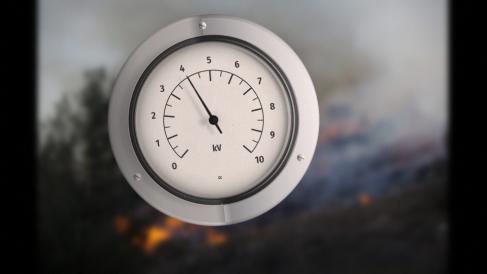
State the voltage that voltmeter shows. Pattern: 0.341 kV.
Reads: 4 kV
